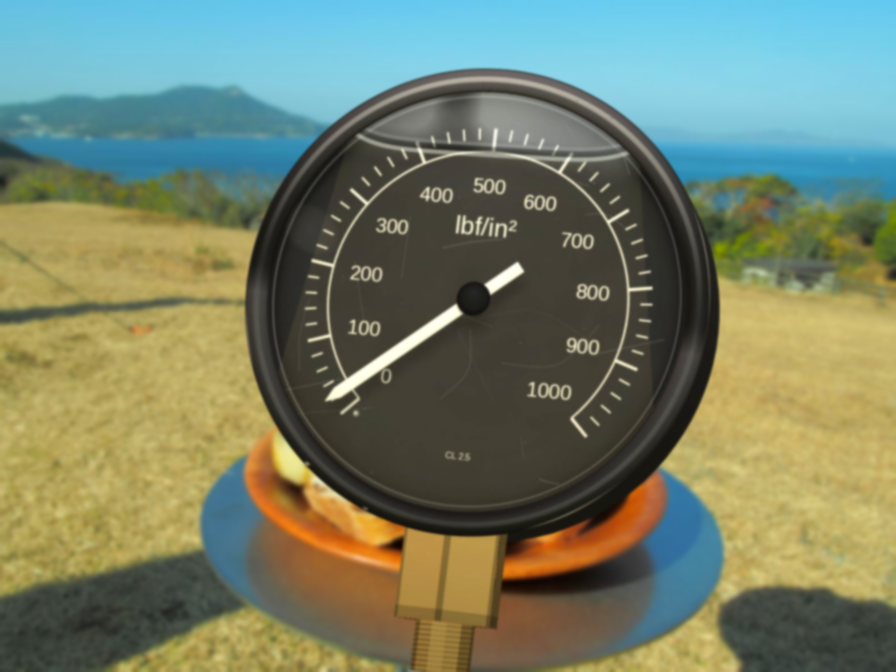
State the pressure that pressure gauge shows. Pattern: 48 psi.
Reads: 20 psi
